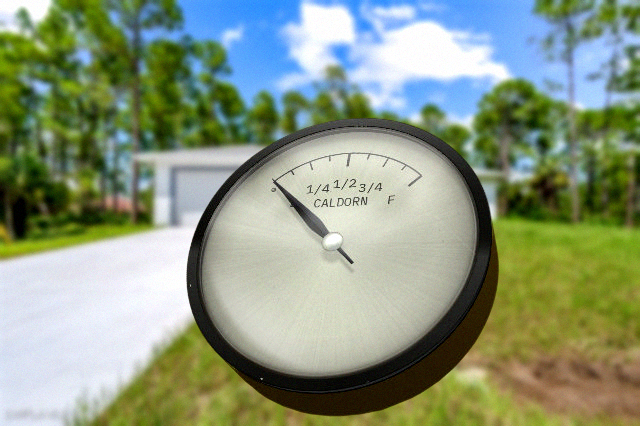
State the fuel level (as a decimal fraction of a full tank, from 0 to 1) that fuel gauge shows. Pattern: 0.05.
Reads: 0
